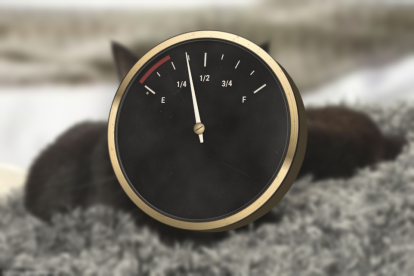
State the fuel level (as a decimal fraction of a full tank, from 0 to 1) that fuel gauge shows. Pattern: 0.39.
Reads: 0.375
